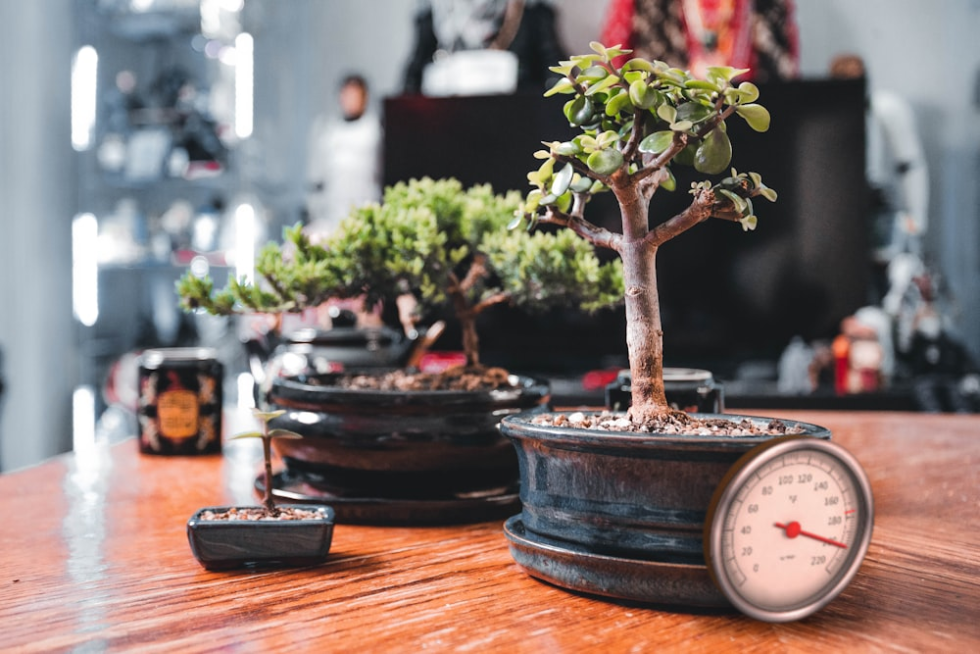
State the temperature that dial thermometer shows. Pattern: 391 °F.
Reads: 200 °F
